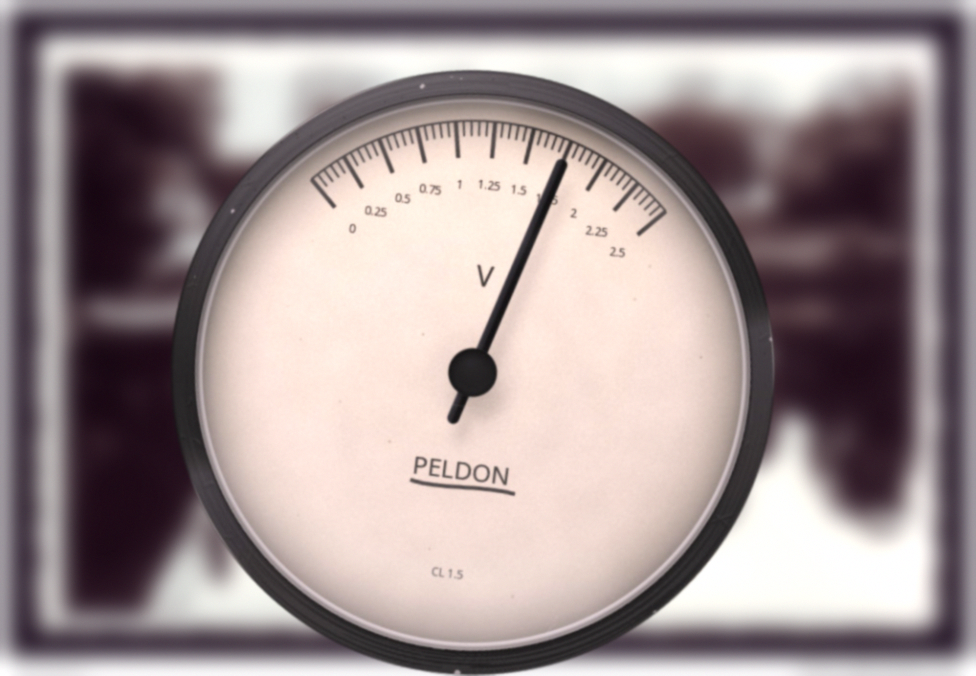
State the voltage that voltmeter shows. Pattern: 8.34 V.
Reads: 1.75 V
